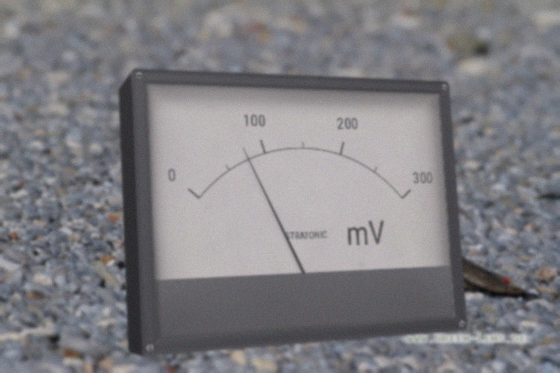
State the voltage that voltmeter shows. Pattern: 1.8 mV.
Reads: 75 mV
